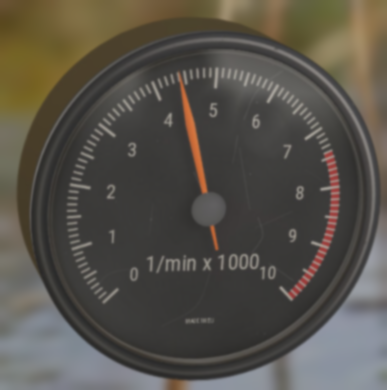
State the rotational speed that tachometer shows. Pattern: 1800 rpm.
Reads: 4400 rpm
